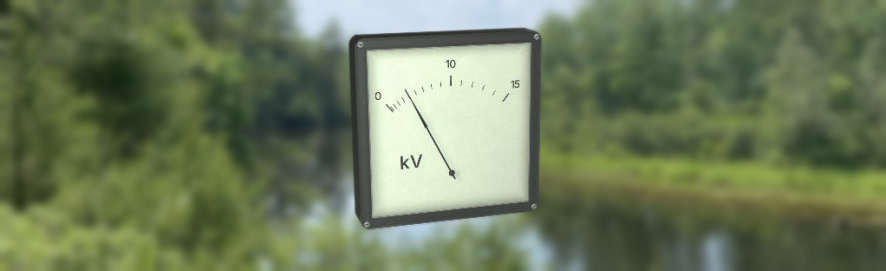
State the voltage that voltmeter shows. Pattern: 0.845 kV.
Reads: 5 kV
